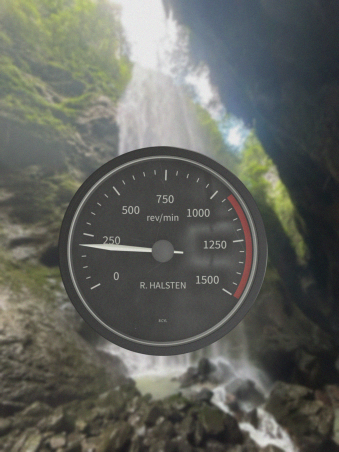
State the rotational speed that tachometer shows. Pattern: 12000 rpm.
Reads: 200 rpm
